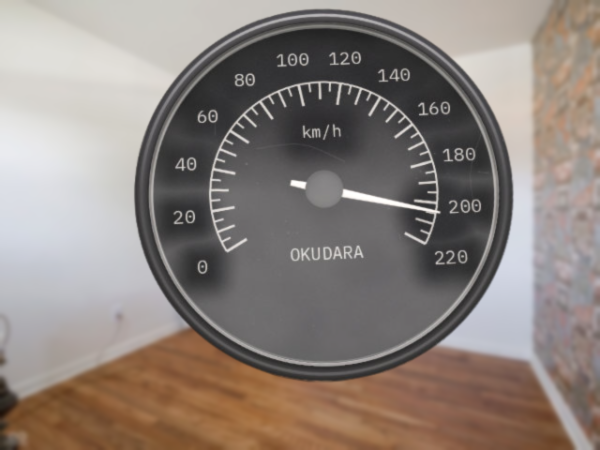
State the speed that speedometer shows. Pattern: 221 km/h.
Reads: 205 km/h
